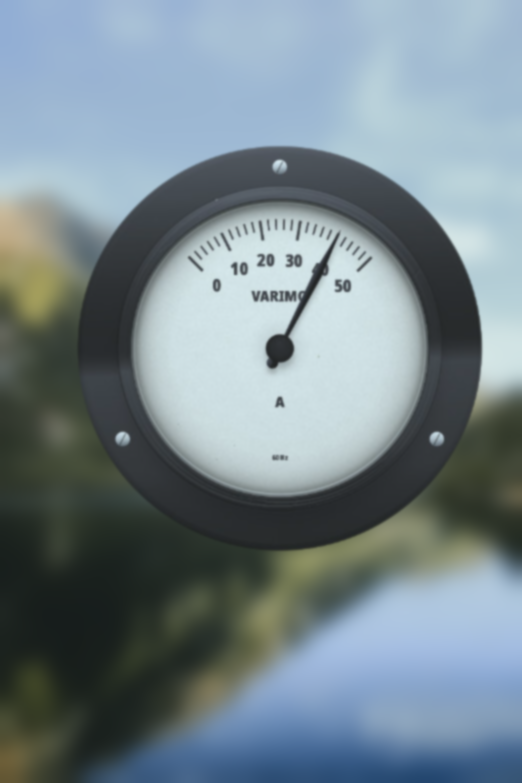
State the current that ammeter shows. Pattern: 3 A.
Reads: 40 A
